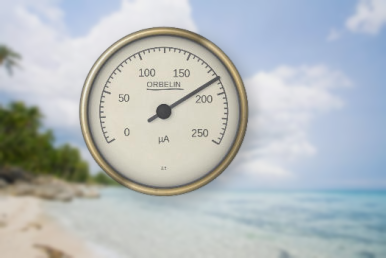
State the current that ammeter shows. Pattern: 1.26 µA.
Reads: 185 µA
